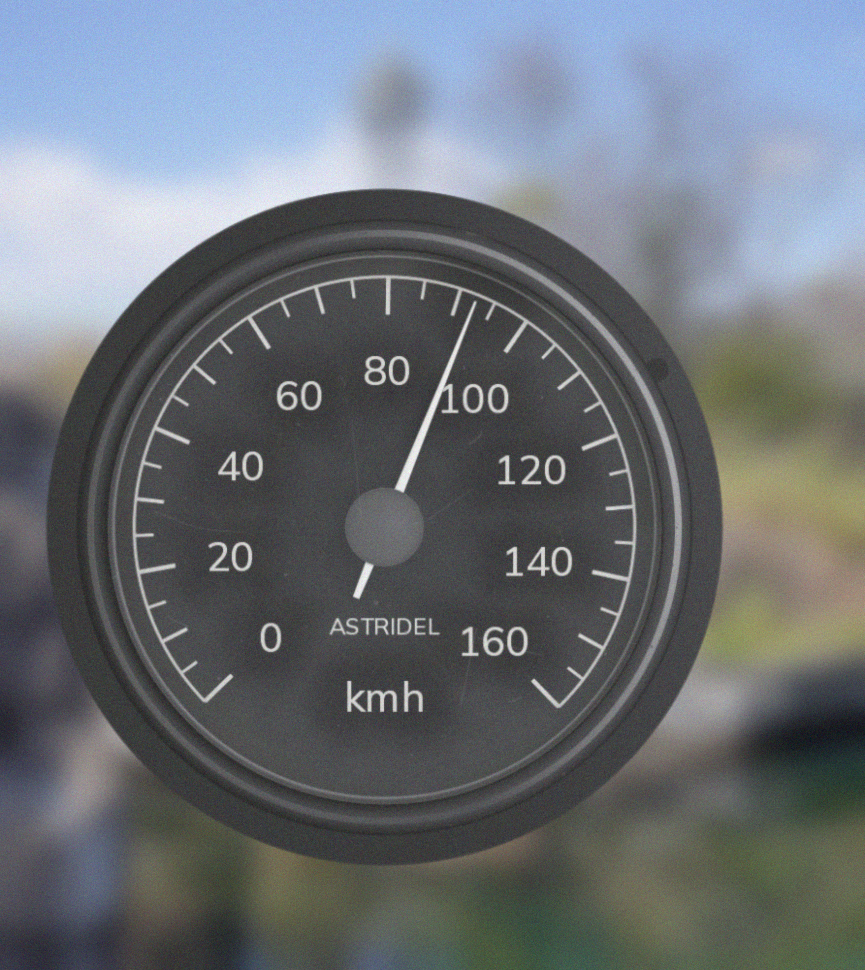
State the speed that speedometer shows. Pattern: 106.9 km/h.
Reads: 92.5 km/h
